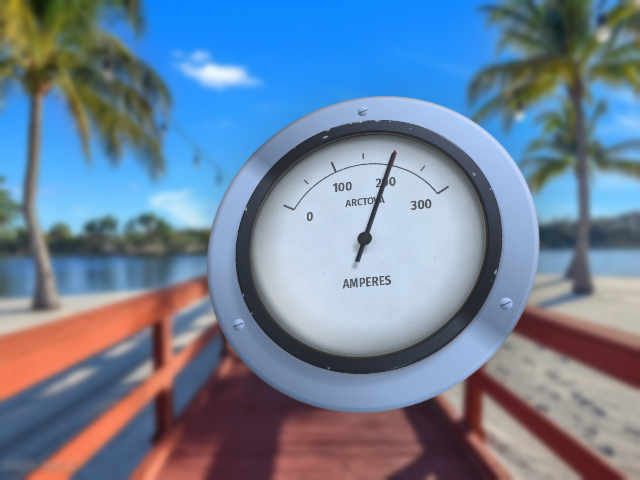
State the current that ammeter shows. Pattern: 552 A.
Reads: 200 A
